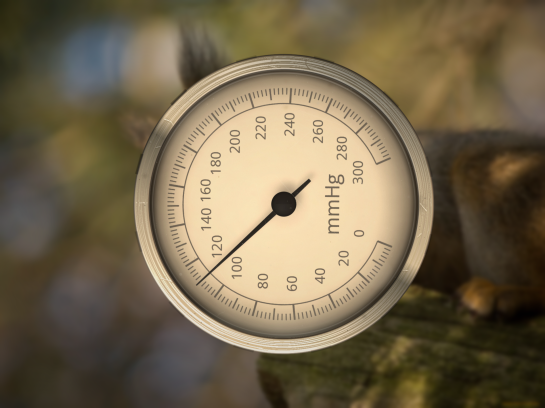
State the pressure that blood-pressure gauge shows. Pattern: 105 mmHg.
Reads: 110 mmHg
